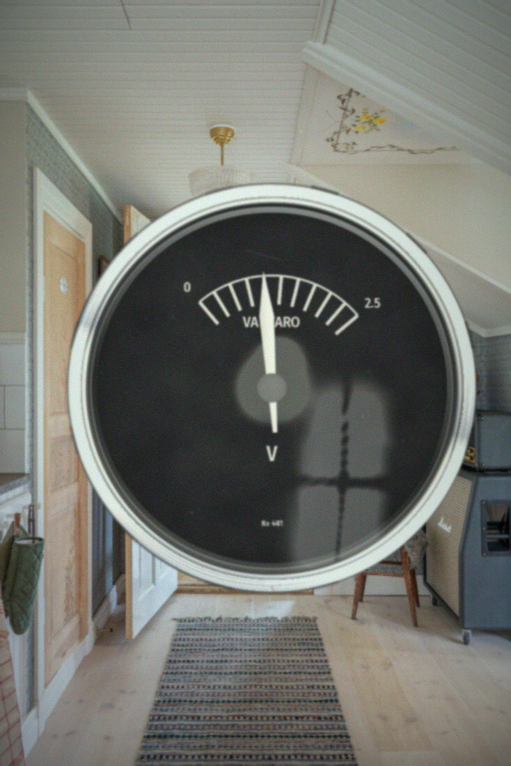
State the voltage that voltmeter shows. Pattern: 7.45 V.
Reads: 1 V
